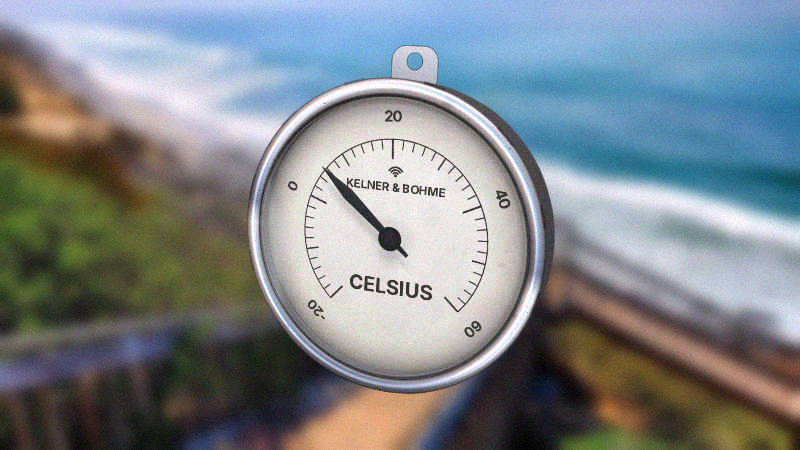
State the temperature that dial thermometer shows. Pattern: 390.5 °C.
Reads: 6 °C
